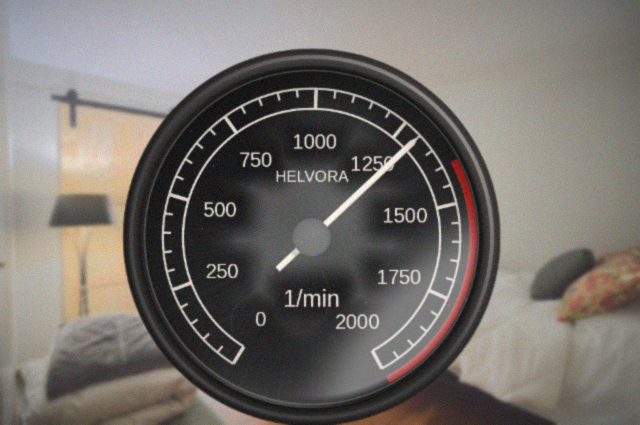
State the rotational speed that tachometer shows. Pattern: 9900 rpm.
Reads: 1300 rpm
